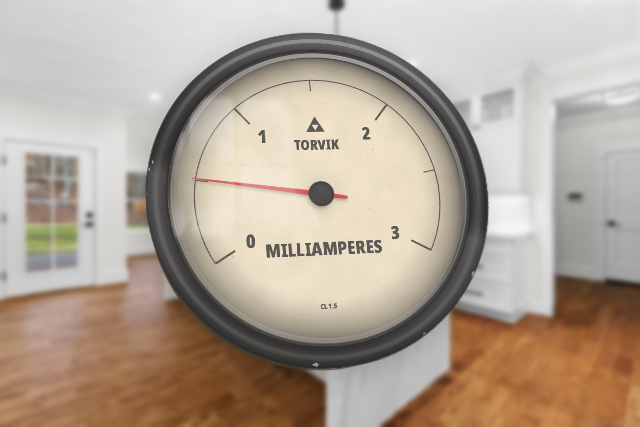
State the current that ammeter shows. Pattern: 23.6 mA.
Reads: 0.5 mA
